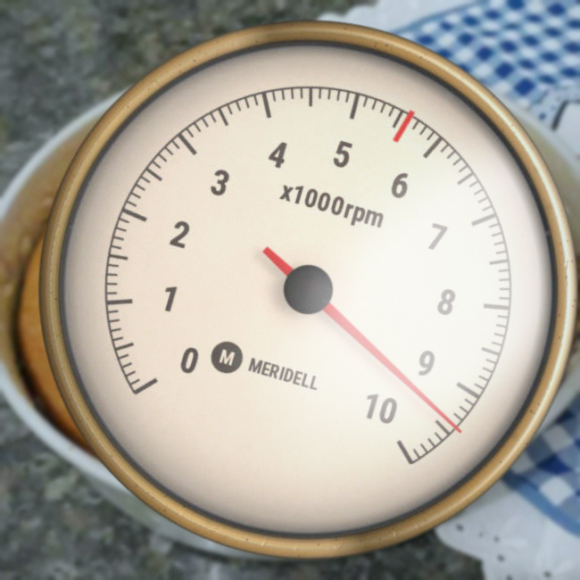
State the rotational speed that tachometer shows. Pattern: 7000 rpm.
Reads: 9400 rpm
